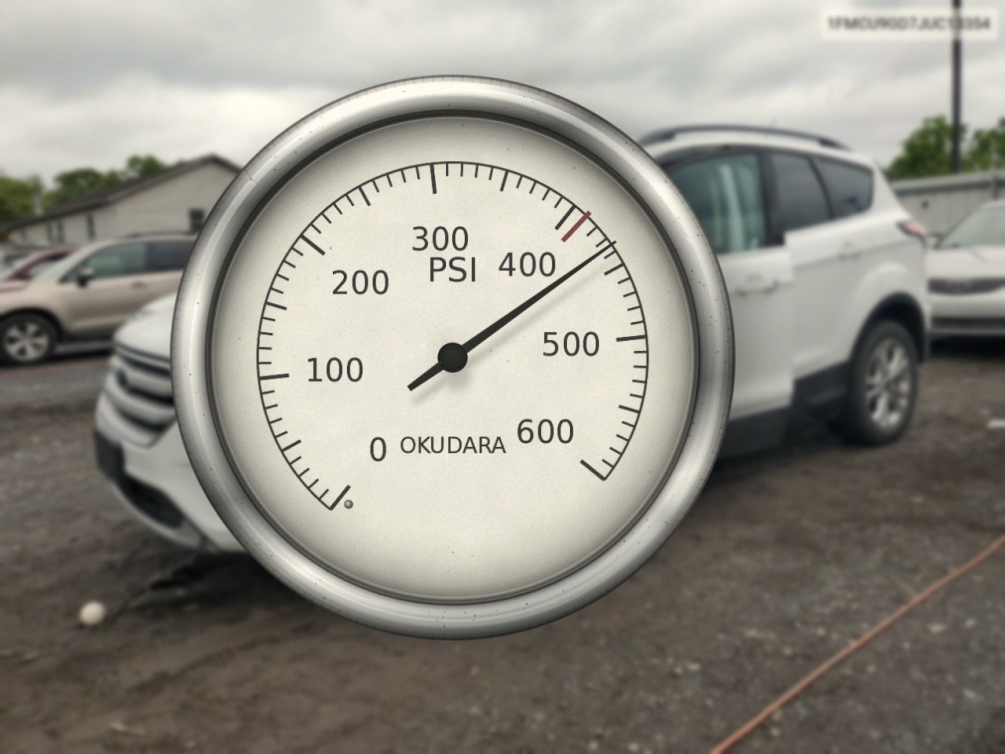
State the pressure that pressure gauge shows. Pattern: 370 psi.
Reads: 435 psi
